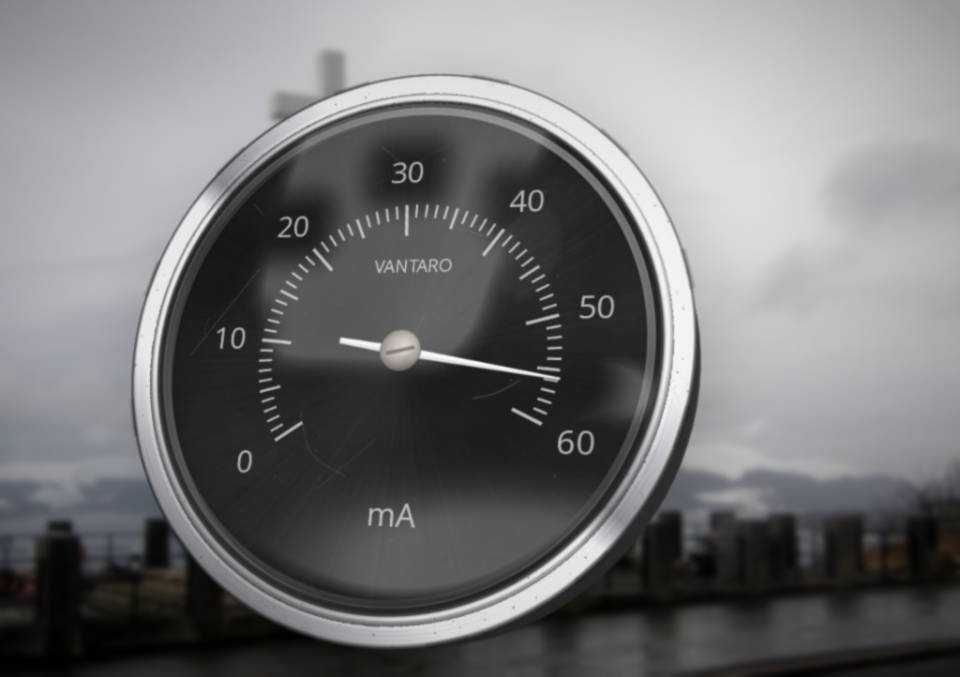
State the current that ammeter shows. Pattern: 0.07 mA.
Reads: 56 mA
